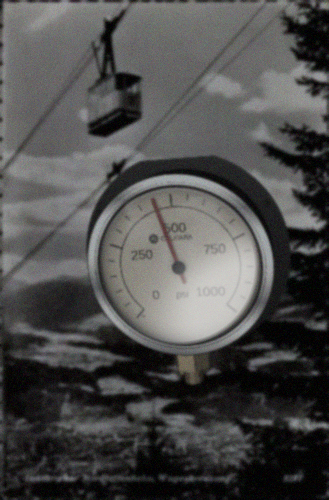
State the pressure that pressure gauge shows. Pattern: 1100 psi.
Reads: 450 psi
